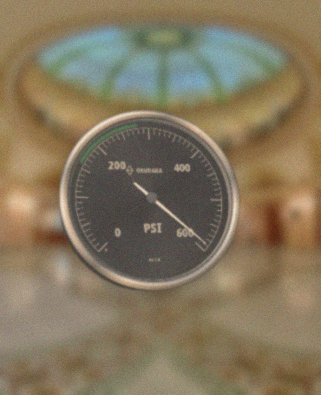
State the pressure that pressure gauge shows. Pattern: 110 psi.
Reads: 590 psi
